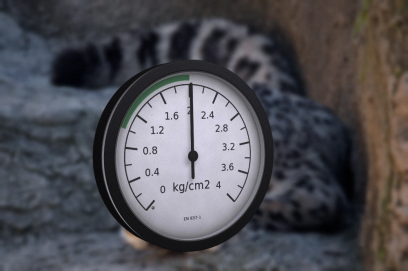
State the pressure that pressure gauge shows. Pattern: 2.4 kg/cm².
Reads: 2 kg/cm²
